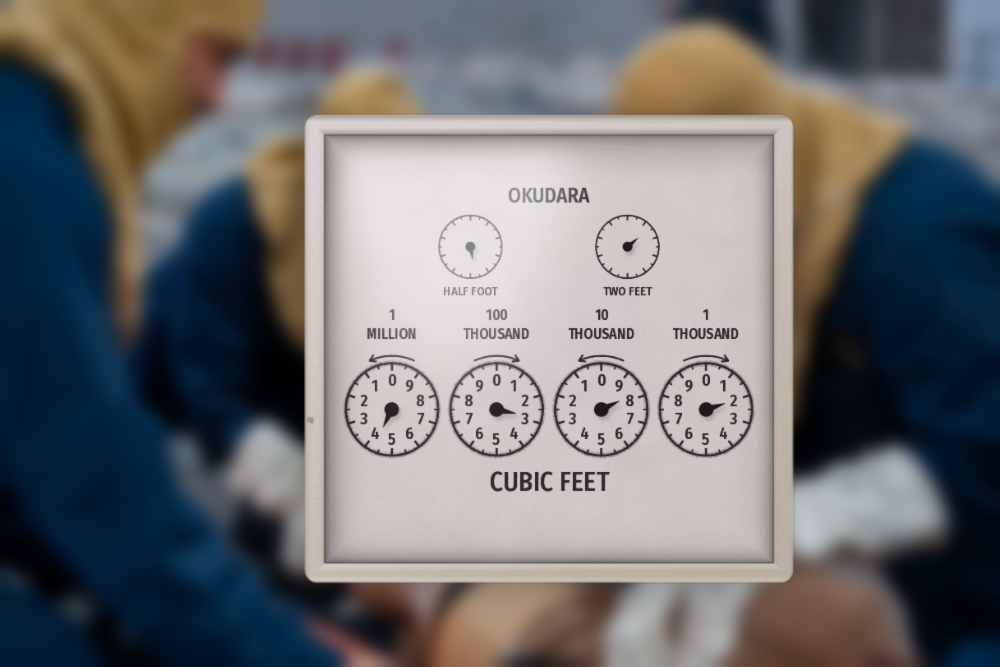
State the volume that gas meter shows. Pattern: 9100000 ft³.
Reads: 428200 ft³
